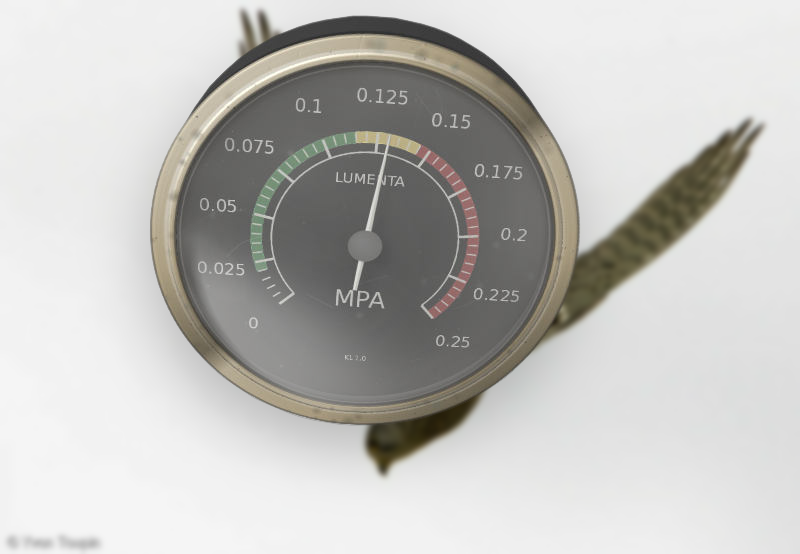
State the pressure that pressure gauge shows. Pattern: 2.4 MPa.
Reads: 0.13 MPa
